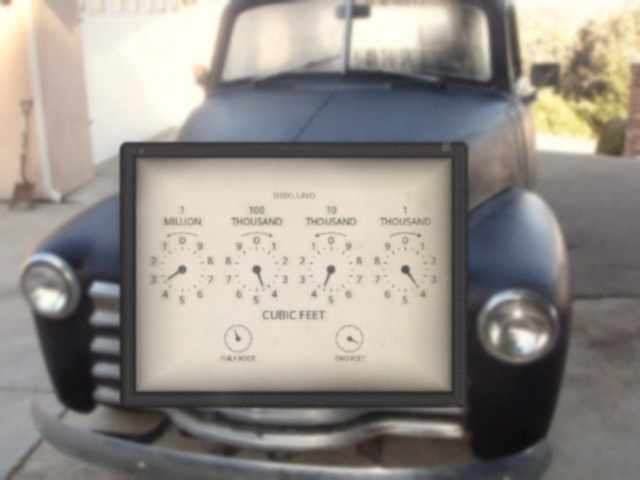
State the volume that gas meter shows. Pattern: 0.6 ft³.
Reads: 344400 ft³
